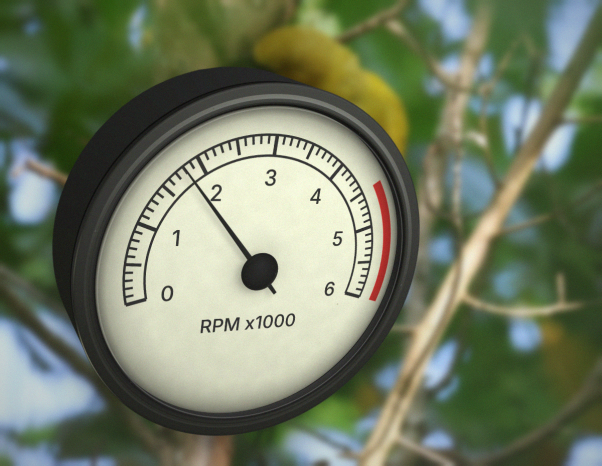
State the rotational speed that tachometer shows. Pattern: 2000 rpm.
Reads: 1800 rpm
